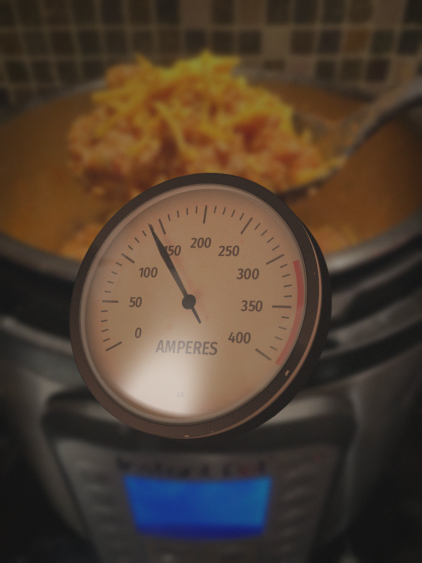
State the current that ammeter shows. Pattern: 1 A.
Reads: 140 A
